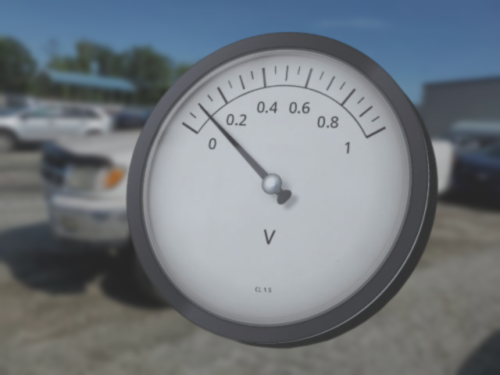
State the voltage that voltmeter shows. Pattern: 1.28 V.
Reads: 0.1 V
